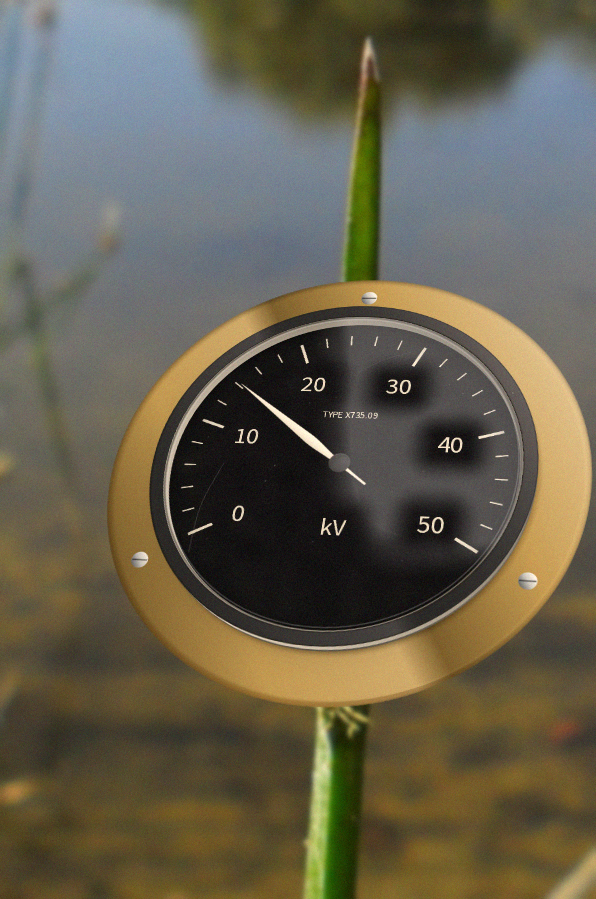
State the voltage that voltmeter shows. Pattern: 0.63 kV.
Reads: 14 kV
